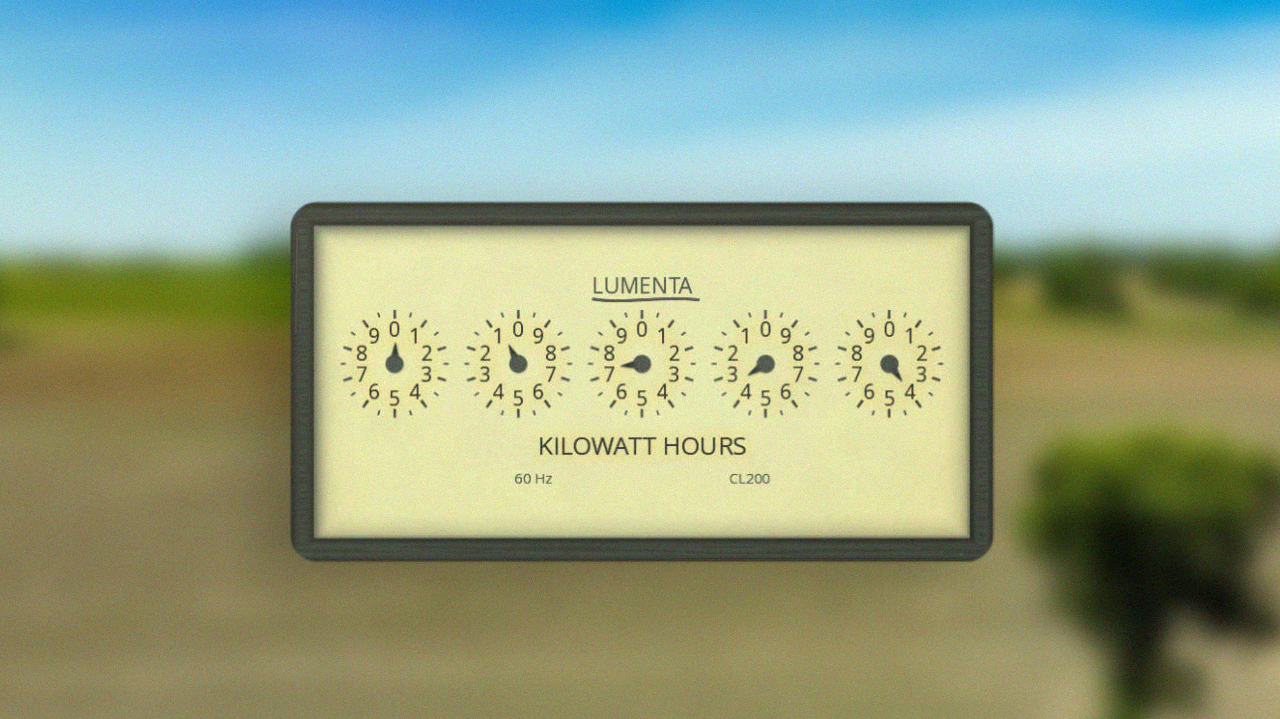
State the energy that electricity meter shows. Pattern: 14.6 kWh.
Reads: 734 kWh
